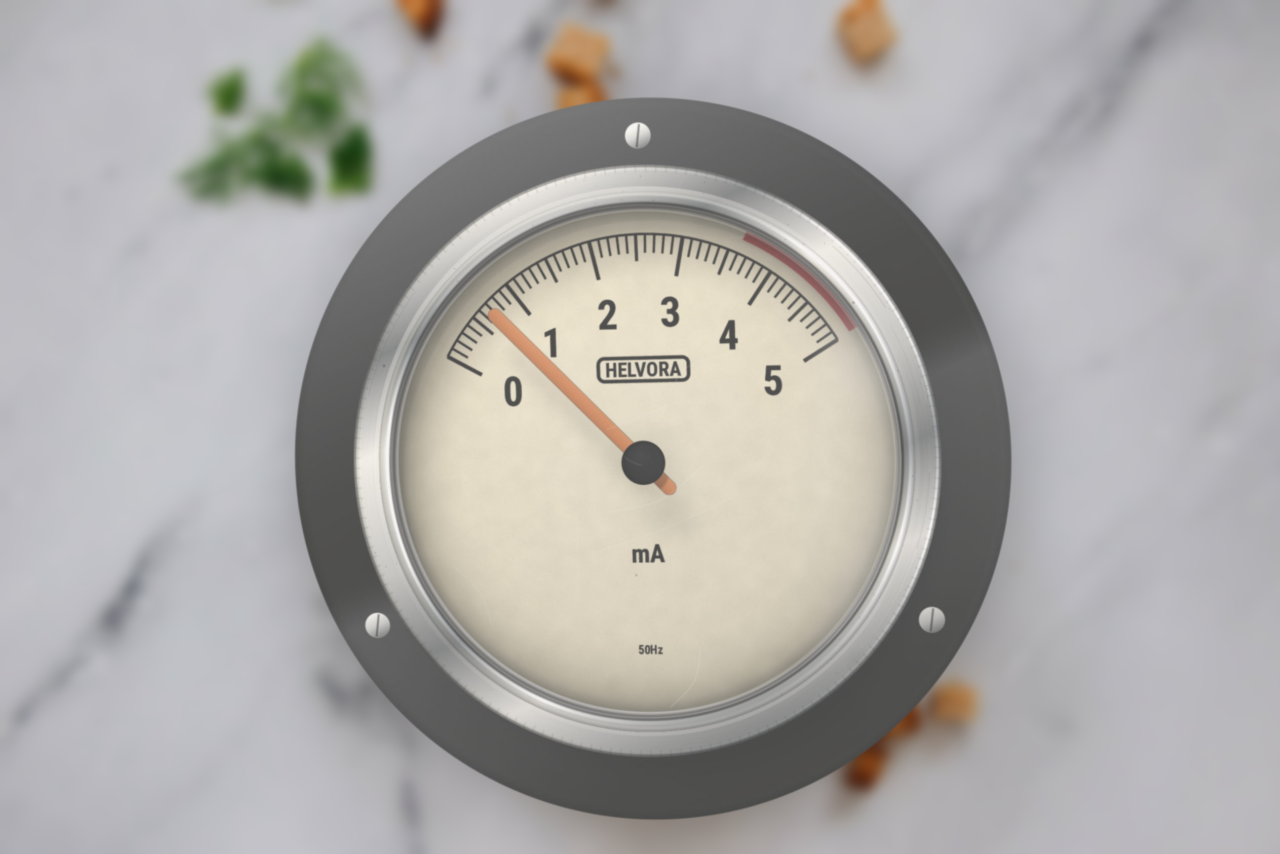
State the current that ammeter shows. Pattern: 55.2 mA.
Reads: 0.7 mA
